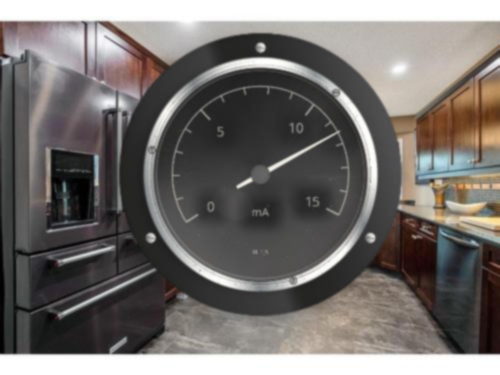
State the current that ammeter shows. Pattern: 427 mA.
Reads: 11.5 mA
